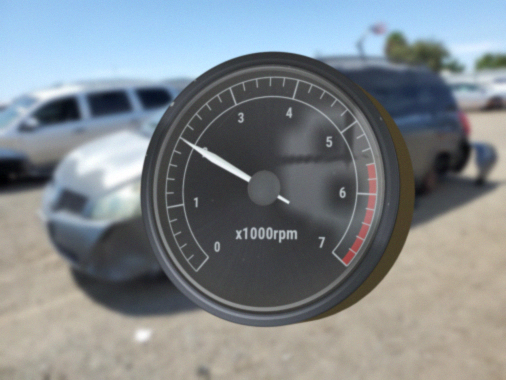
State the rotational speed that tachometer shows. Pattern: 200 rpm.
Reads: 2000 rpm
